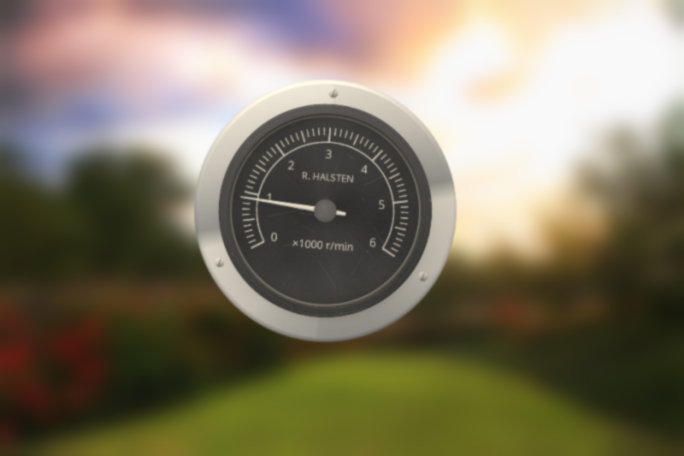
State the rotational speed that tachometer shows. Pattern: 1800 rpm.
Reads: 900 rpm
